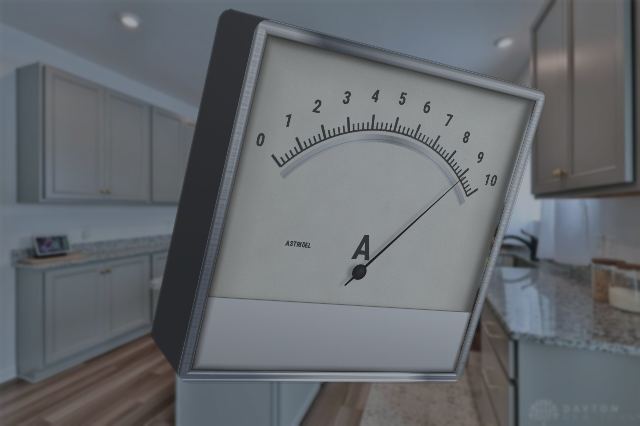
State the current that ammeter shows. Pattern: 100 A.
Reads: 9 A
